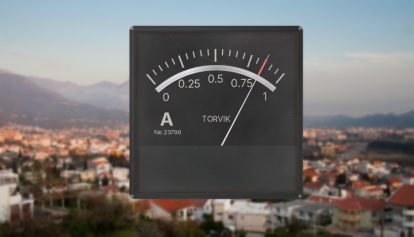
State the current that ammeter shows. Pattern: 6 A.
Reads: 0.85 A
